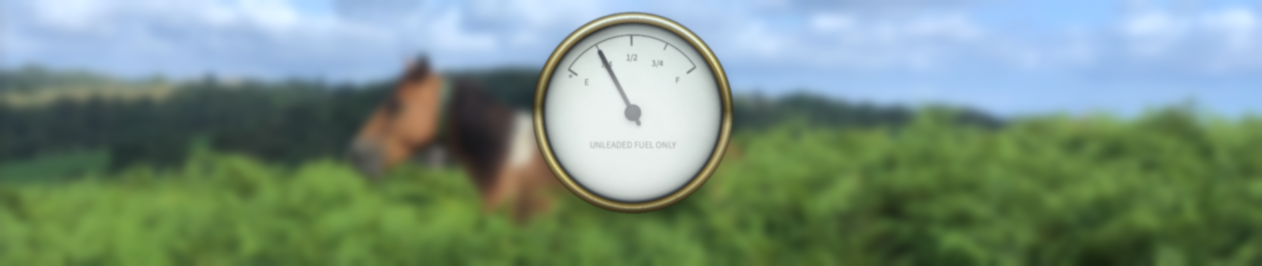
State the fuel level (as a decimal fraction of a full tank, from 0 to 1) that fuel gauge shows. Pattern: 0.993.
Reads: 0.25
